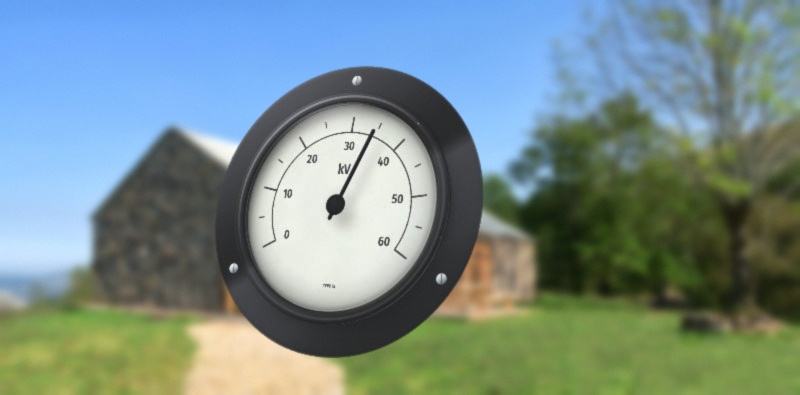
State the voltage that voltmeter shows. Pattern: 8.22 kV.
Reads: 35 kV
